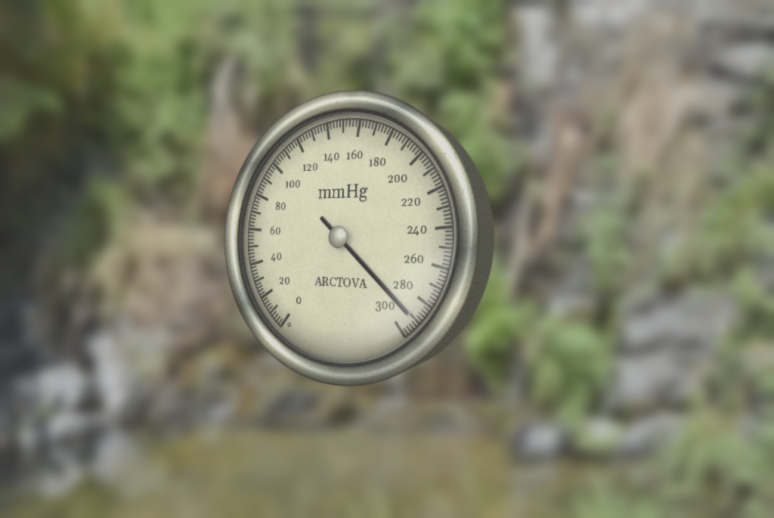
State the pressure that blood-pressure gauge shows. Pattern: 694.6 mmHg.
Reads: 290 mmHg
